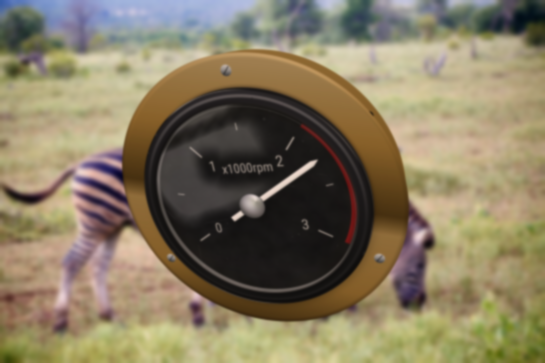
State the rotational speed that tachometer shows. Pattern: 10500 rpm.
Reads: 2250 rpm
